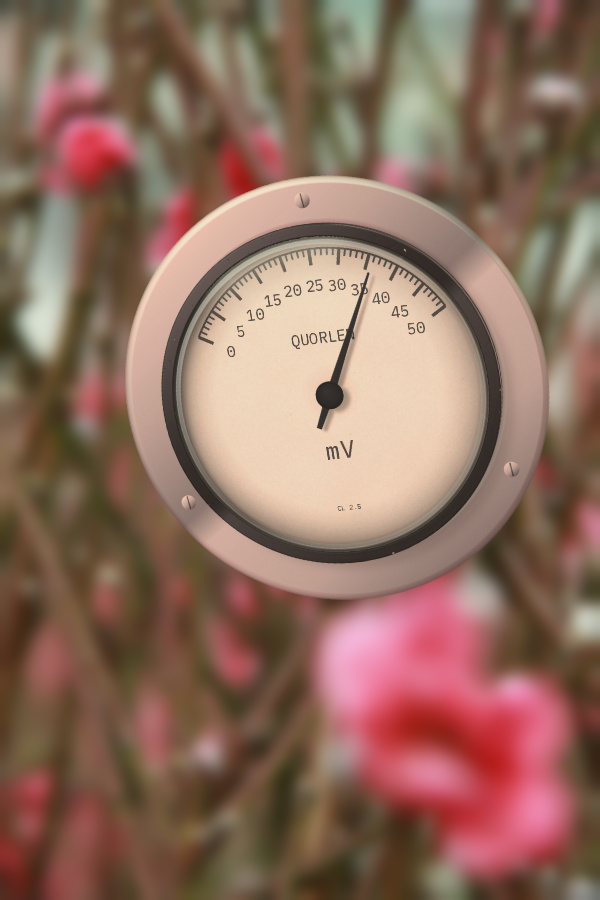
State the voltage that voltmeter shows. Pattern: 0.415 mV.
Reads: 36 mV
